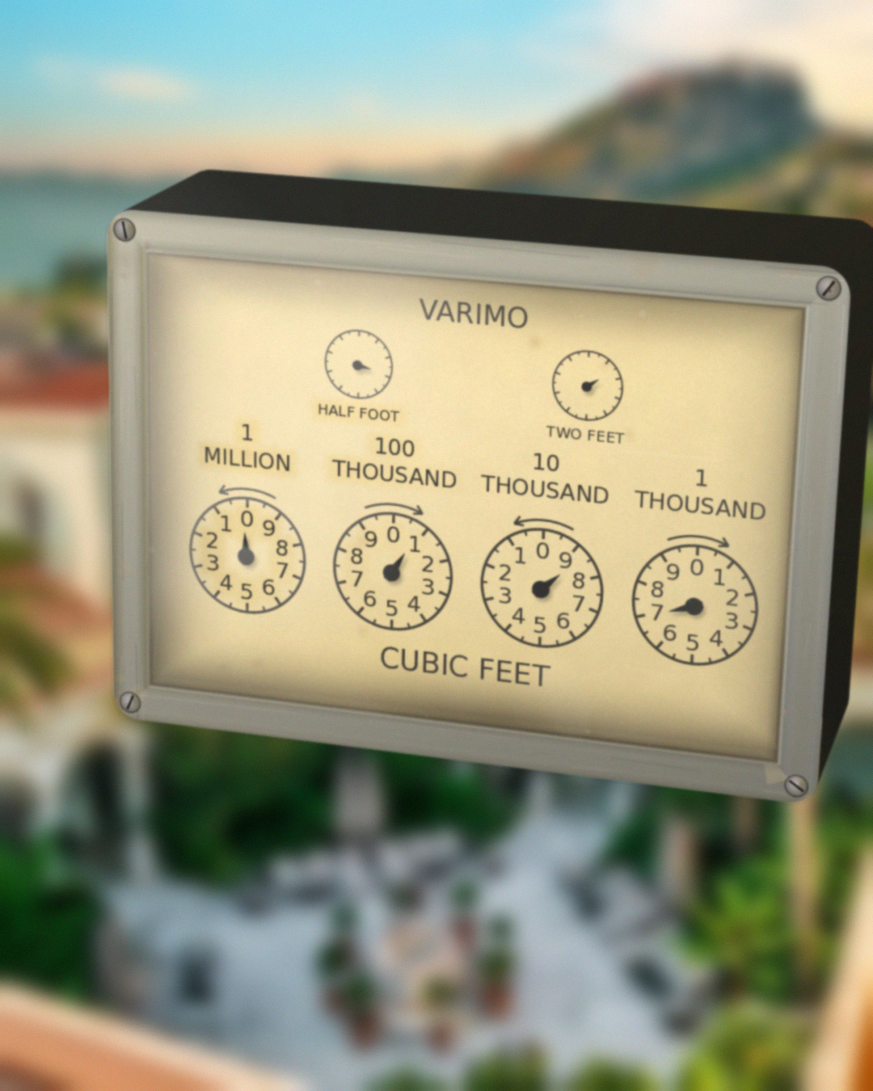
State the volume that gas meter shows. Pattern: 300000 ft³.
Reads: 8700 ft³
